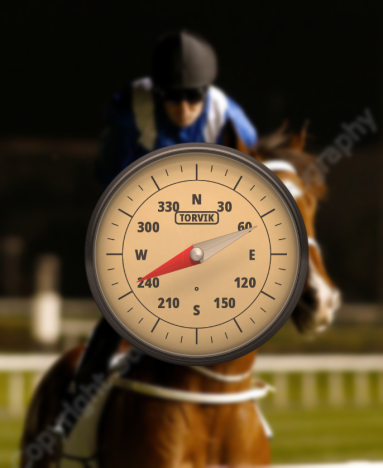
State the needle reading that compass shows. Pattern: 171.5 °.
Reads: 245 °
